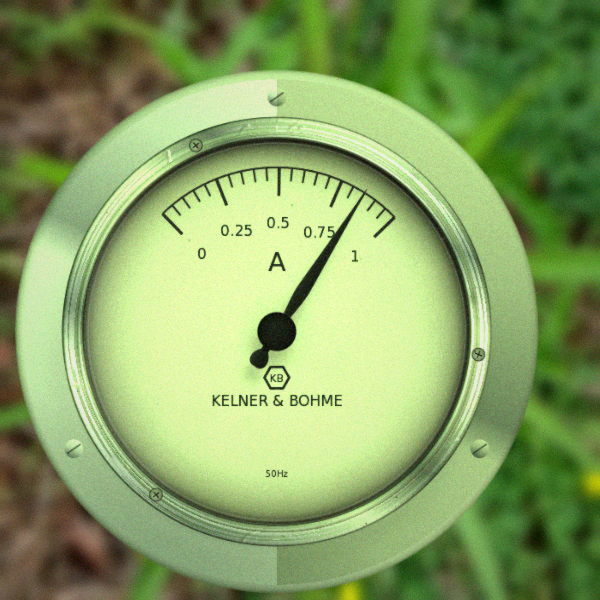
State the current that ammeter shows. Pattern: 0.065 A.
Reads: 0.85 A
